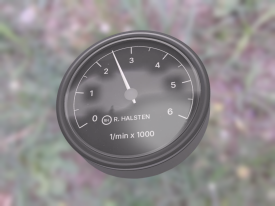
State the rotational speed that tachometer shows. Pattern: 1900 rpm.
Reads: 2500 rpm
